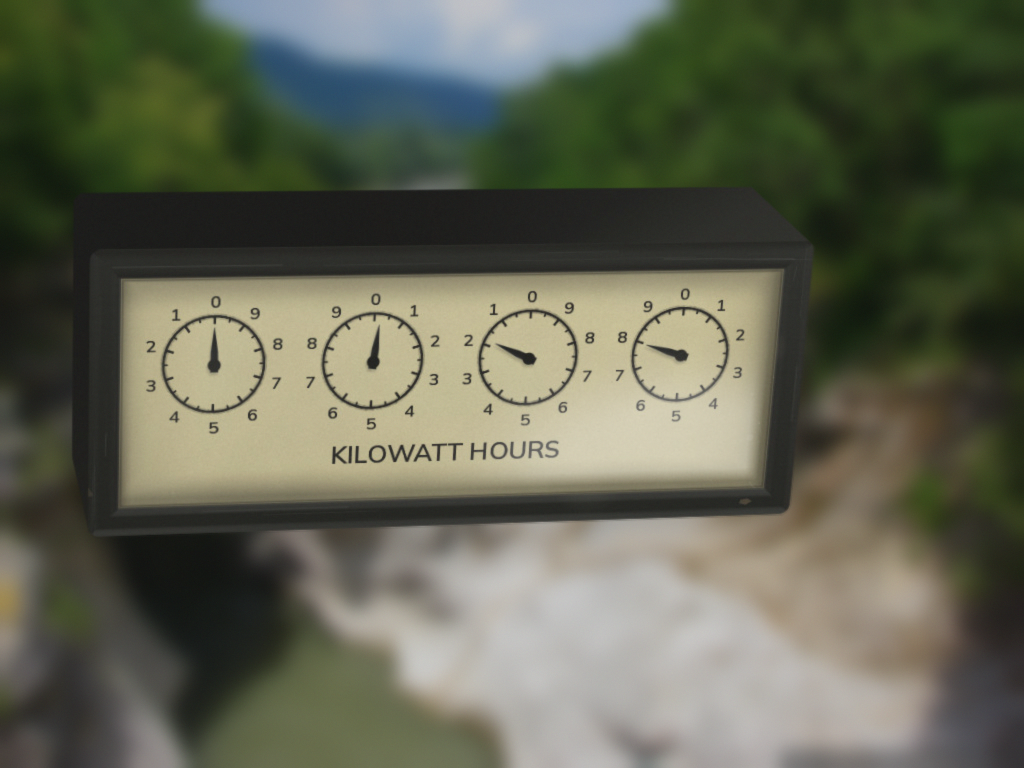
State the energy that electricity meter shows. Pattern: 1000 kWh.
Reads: 18 kWh
